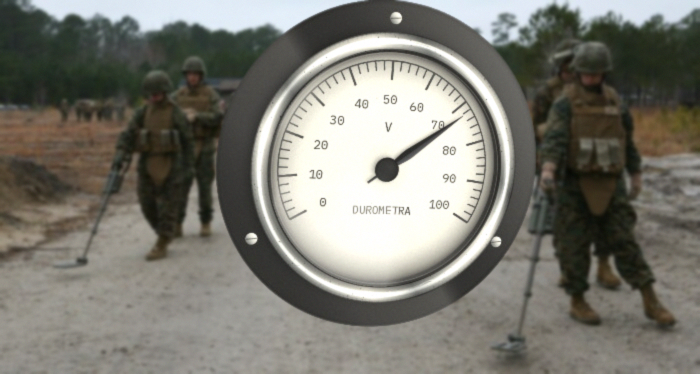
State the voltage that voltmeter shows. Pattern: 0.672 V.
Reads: 72 V
